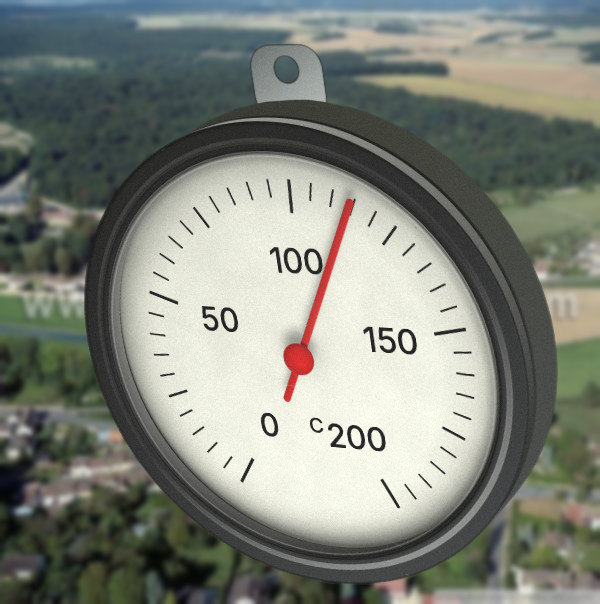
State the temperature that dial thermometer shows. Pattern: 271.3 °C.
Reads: 115 °C
